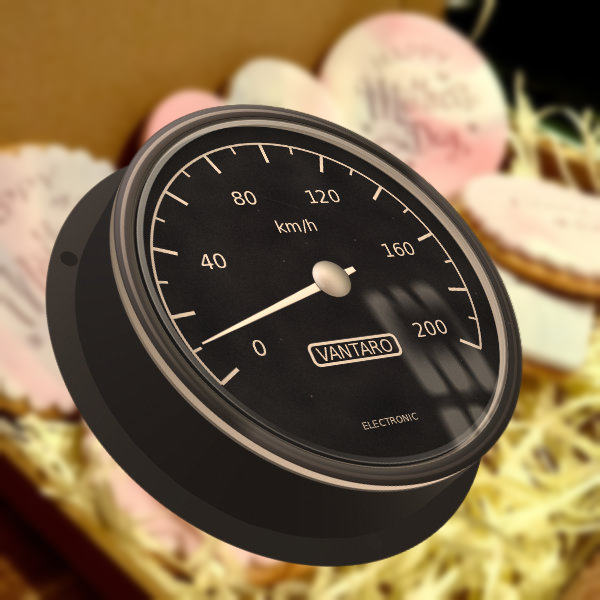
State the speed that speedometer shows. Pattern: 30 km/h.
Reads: 10 km/h
